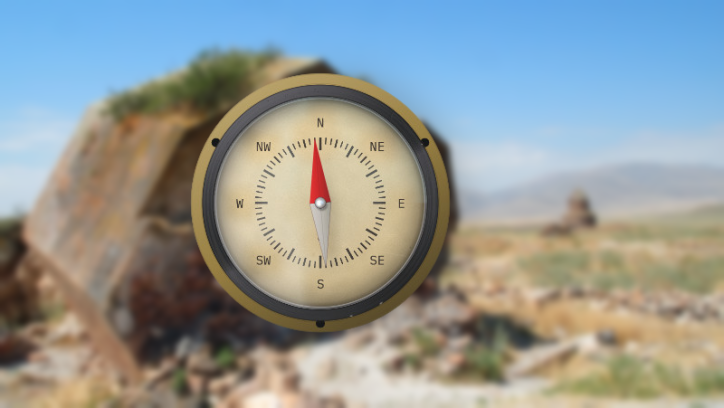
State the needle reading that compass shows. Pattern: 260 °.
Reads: 355 °
